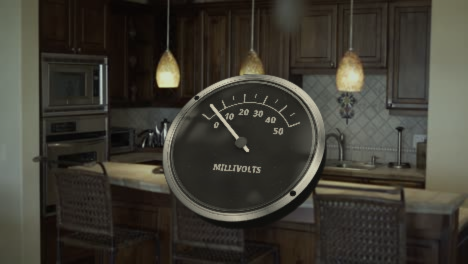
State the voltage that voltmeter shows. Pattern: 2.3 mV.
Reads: 5 mV
